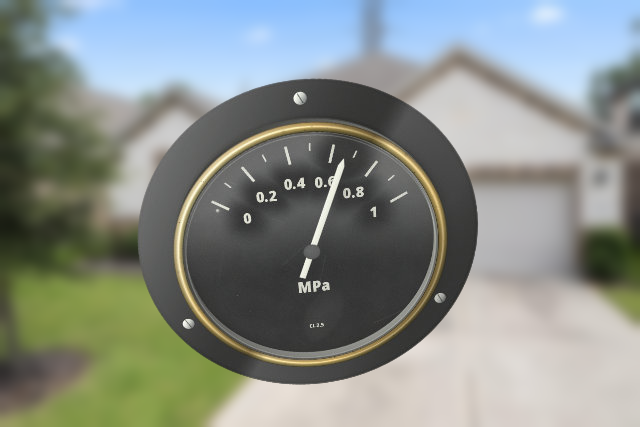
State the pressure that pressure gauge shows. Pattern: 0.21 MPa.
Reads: 0.65 MPa
